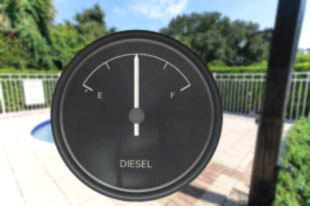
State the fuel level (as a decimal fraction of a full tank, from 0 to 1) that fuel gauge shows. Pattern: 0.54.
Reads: 0.5
